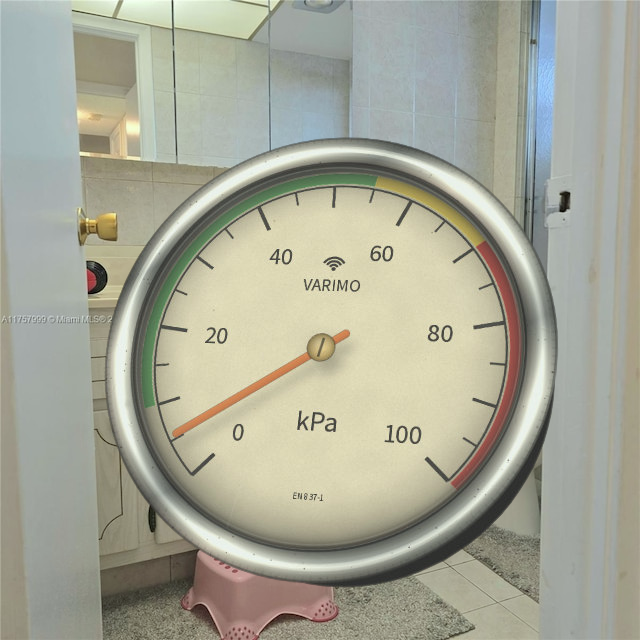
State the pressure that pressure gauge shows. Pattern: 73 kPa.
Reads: 5 kPa
